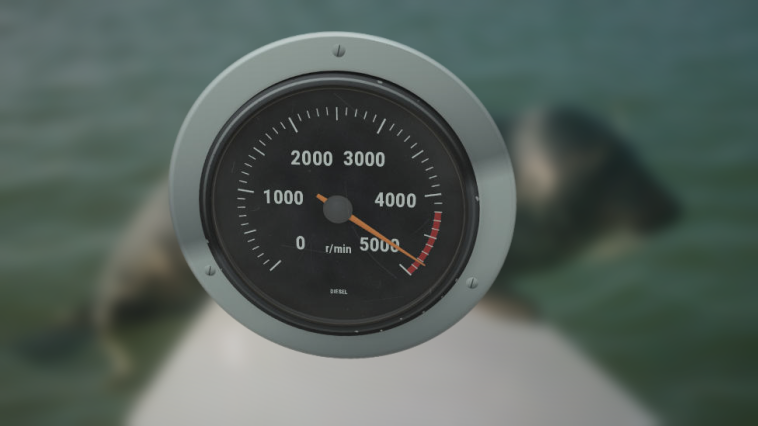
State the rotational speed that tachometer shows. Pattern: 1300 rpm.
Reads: 4800 rpm
